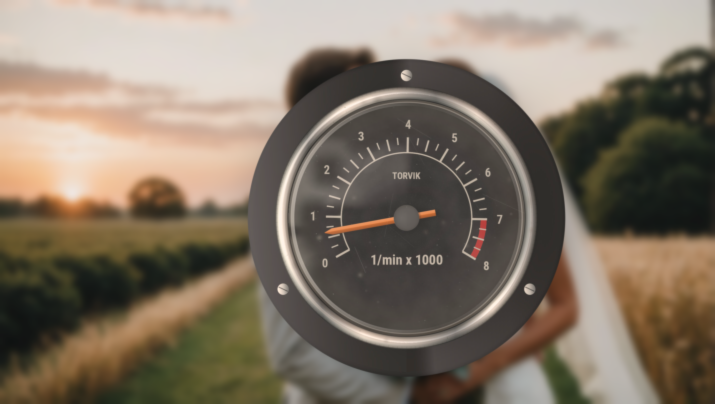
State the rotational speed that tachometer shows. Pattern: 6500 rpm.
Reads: 625 rpm
